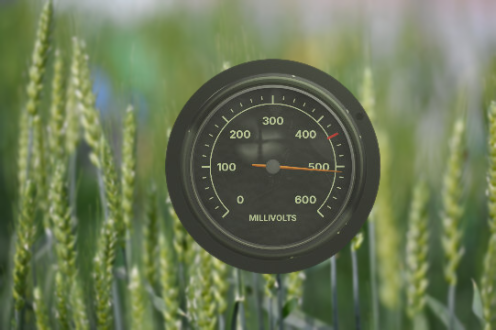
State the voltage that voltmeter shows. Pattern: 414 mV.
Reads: 510 mV
